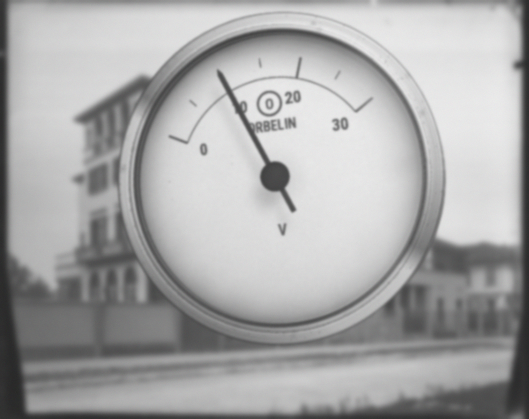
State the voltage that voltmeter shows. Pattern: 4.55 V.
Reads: 10 V
